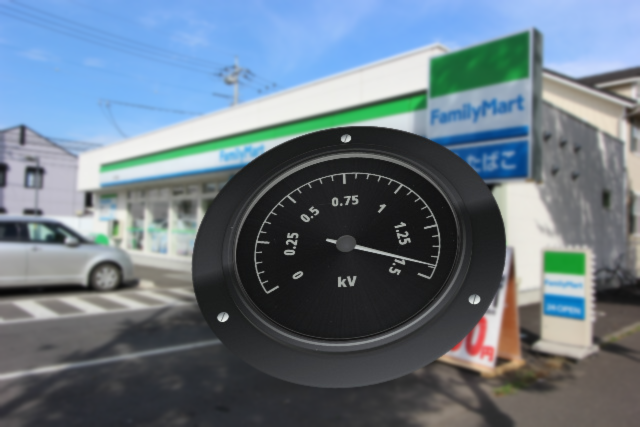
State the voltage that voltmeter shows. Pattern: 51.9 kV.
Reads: 1.45 kV
